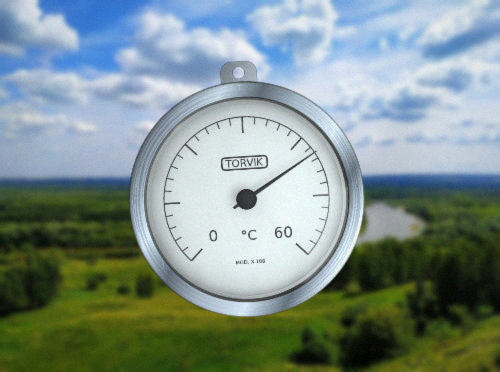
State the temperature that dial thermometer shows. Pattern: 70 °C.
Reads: 43 °C
